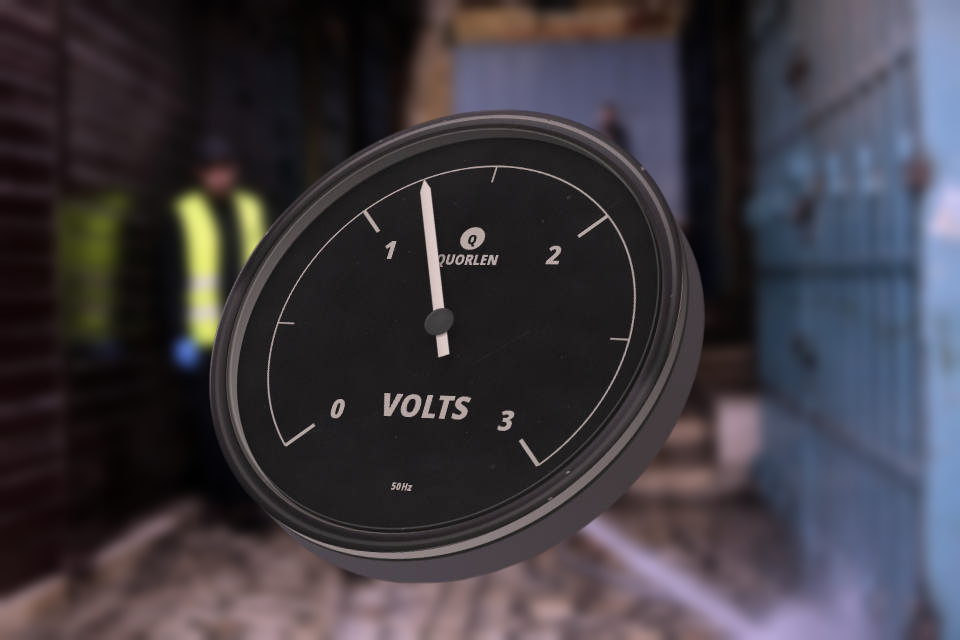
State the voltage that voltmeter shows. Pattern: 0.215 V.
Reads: 1.25 V
